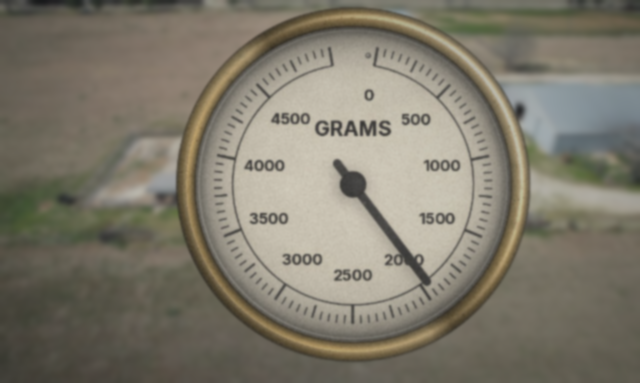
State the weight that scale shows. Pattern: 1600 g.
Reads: 1950 g
